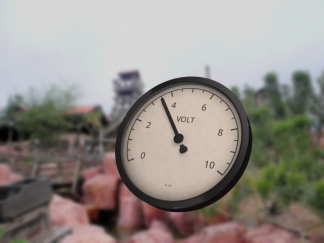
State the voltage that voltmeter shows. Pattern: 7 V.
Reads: 3.5 V
